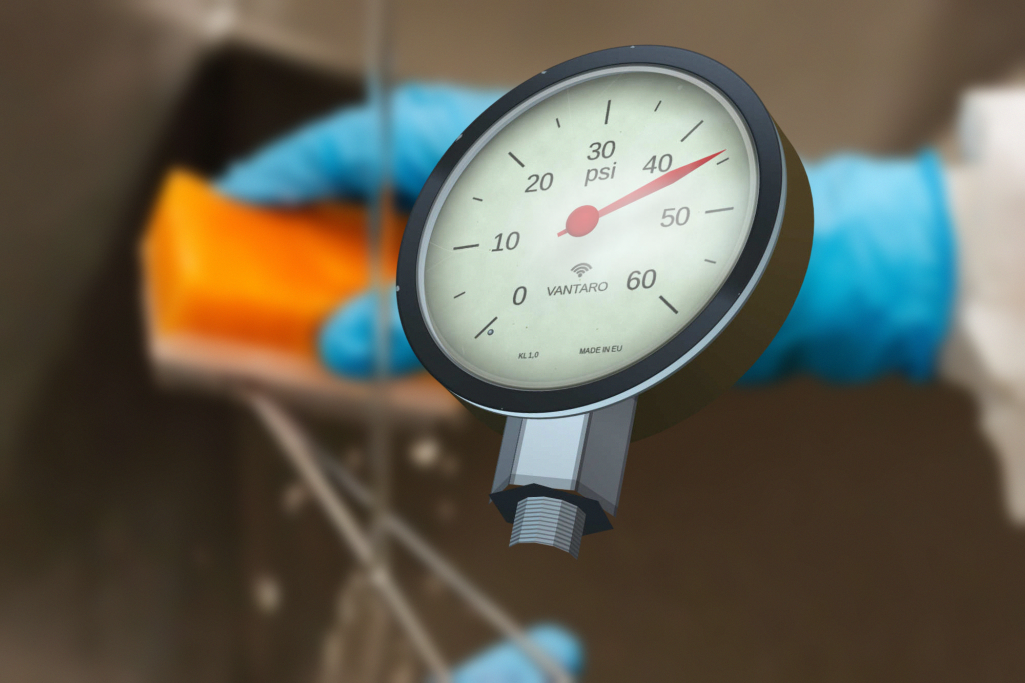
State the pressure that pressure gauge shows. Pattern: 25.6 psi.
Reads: 45 psi
